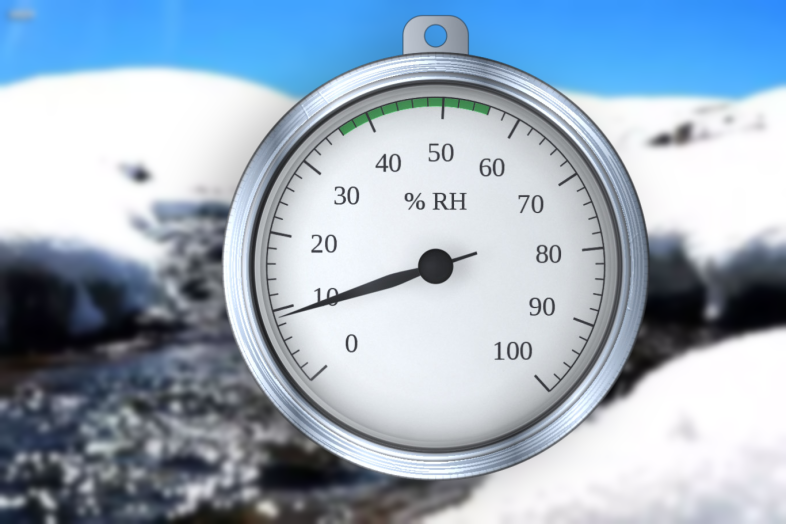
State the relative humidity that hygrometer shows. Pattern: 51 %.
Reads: 9 %
